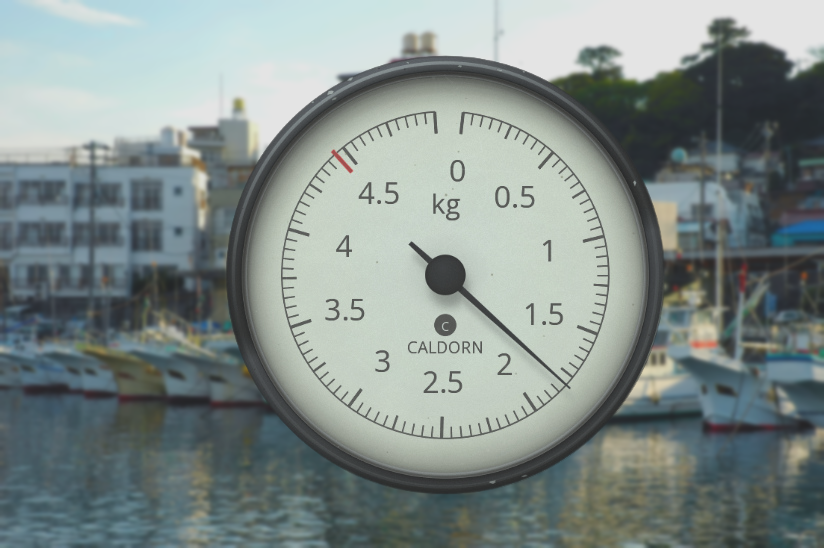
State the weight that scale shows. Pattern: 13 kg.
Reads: 1.8 kg
